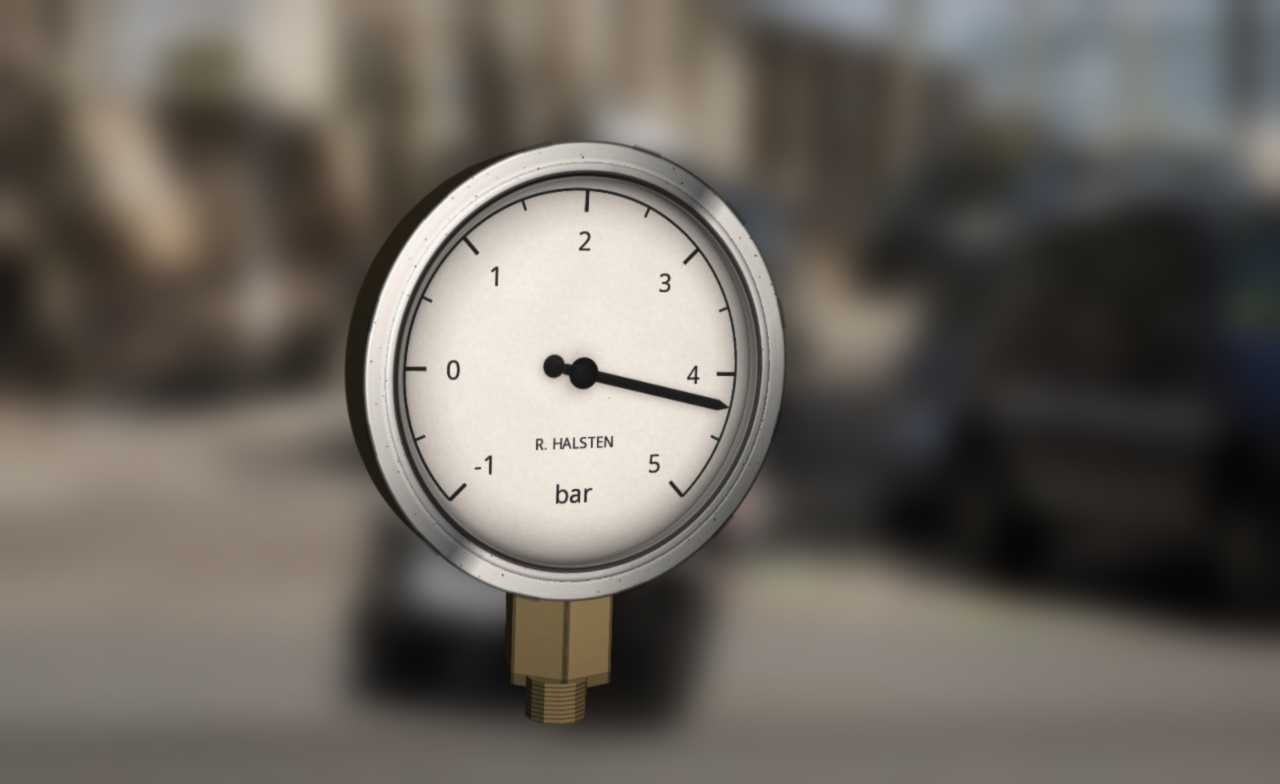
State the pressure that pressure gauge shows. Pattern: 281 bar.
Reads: 4.25 bar
